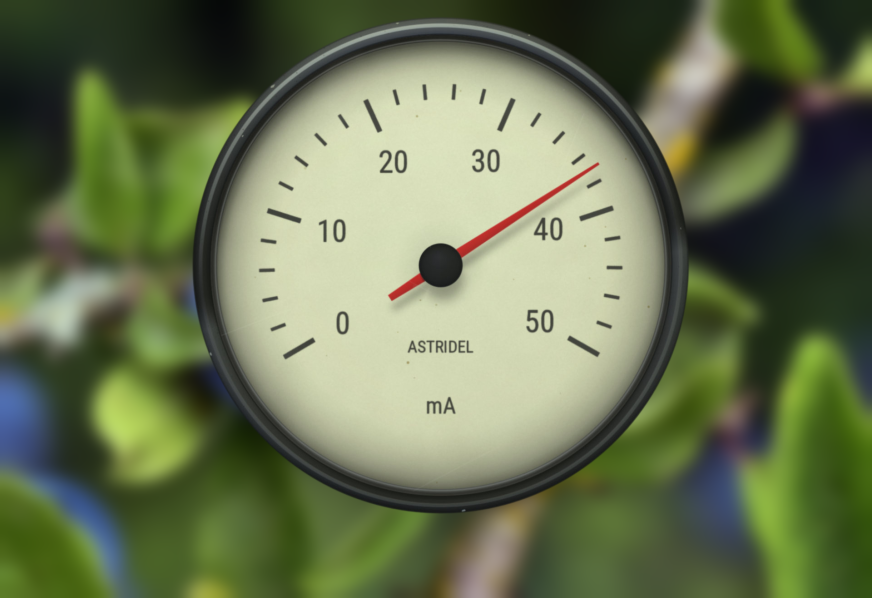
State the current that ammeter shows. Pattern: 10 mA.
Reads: 37 mA
